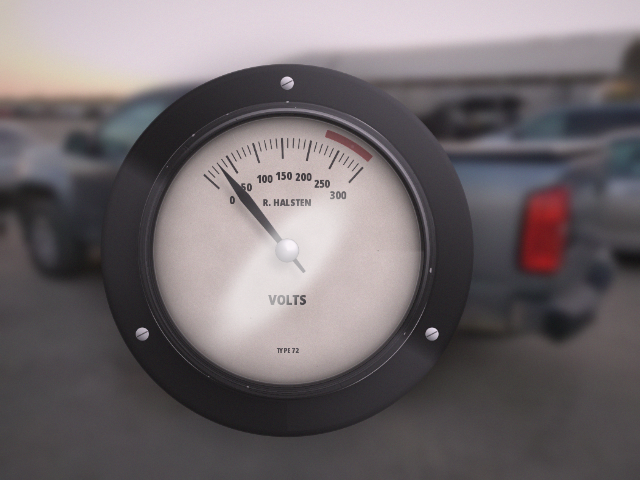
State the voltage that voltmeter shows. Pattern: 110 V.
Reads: 30 V
